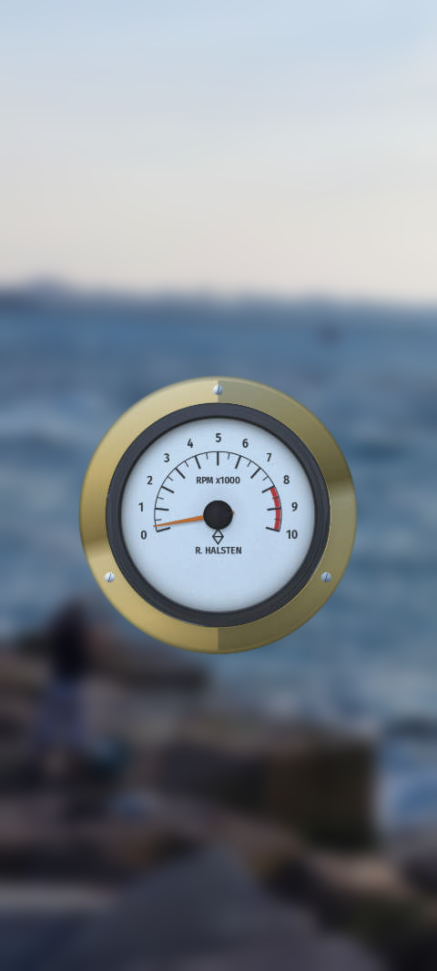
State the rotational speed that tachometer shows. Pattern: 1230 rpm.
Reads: 250 rpm
